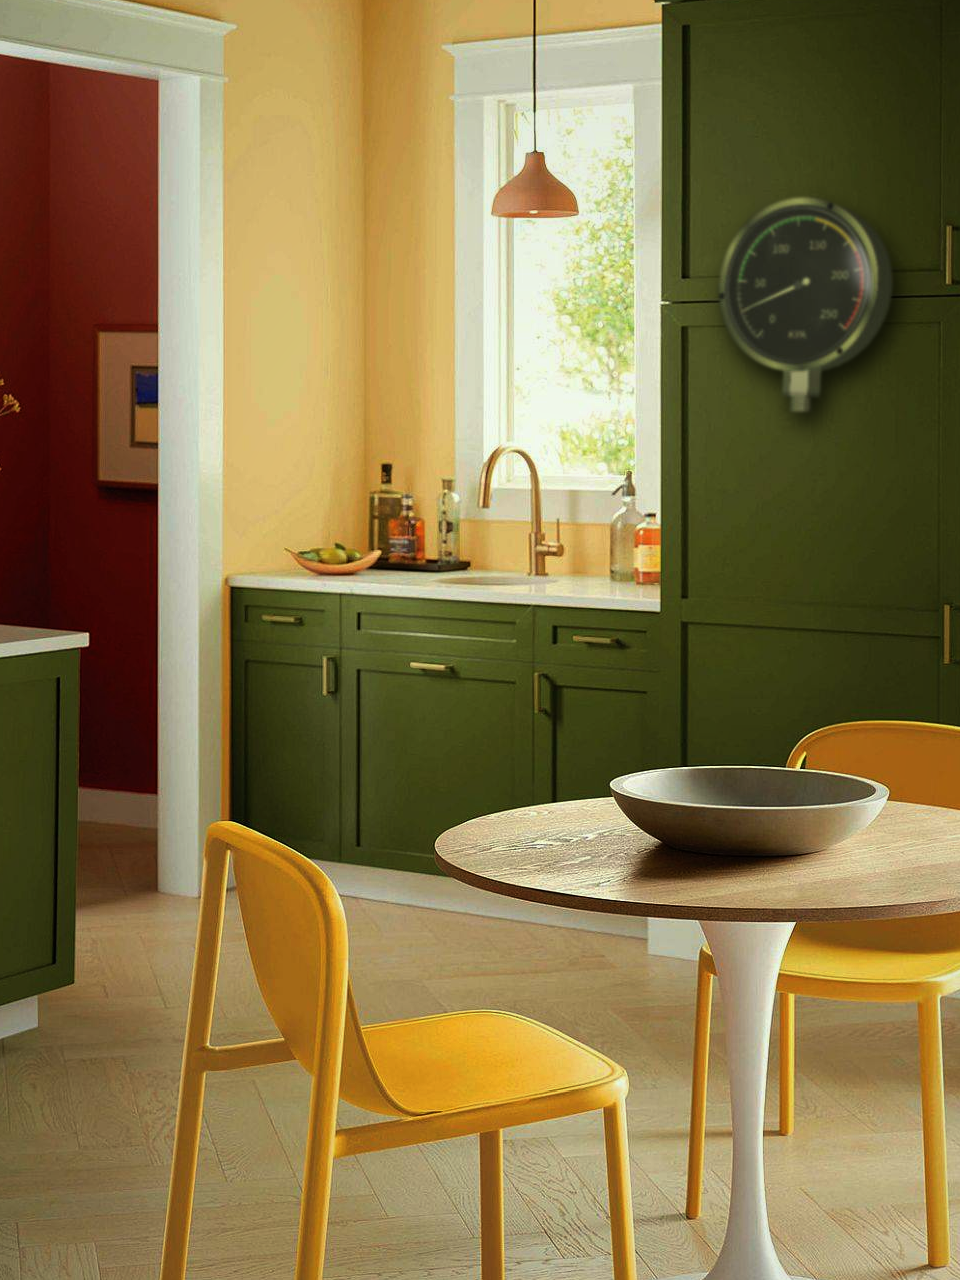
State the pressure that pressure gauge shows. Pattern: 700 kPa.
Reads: 25 kPa
